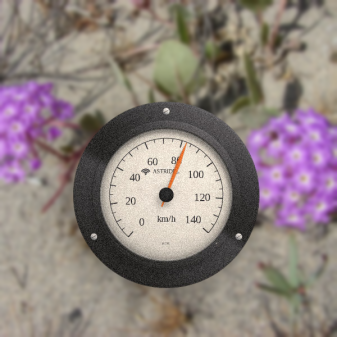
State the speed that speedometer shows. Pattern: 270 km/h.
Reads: 82.5 km/h
